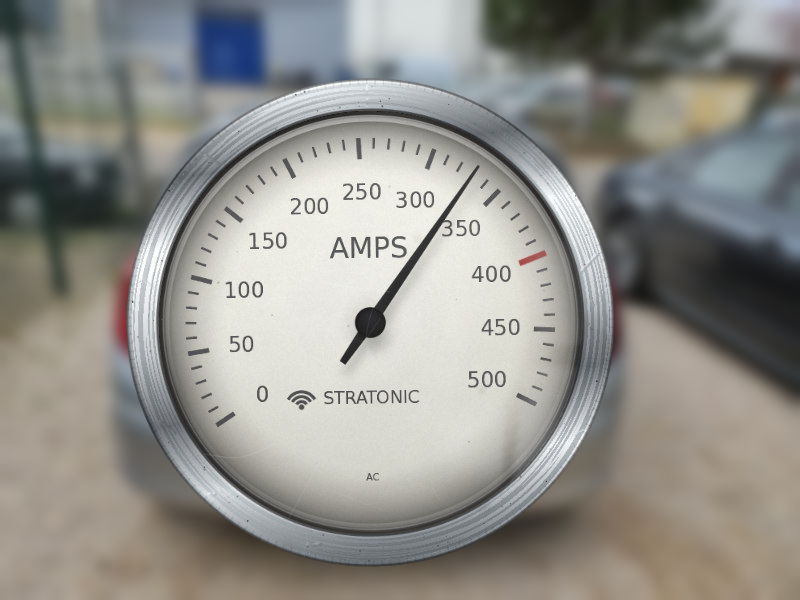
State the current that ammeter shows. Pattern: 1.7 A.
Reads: 330 A
